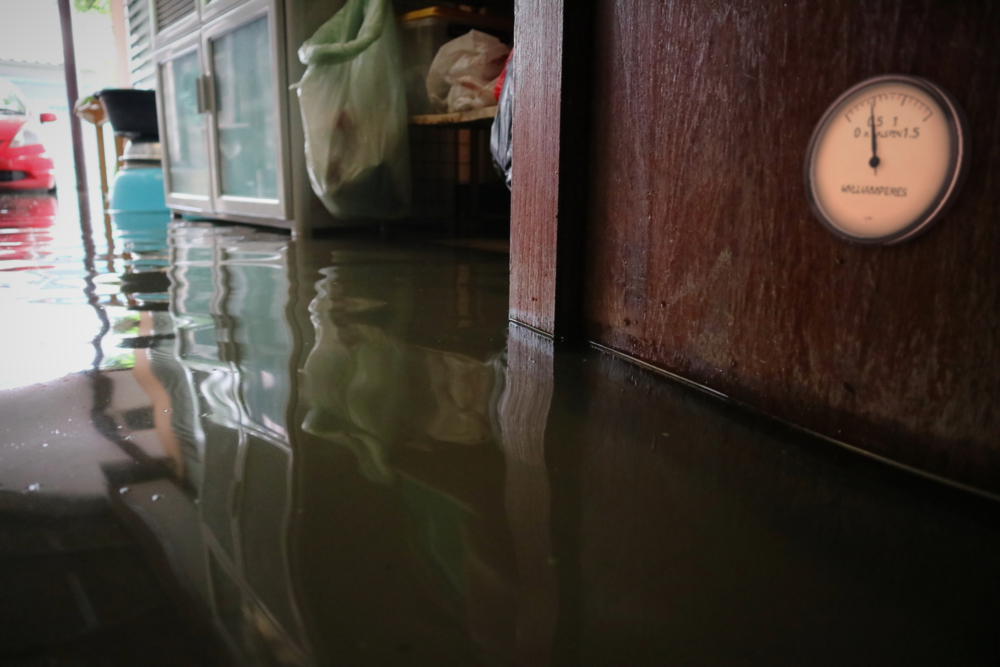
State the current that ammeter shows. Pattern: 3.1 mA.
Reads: 0.5 mA
